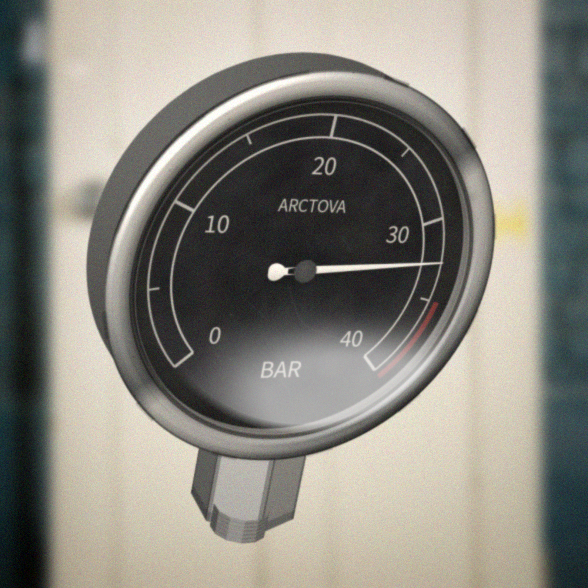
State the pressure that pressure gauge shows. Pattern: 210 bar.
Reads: 32.5 bar
